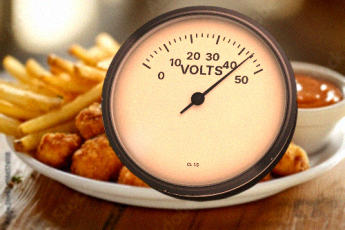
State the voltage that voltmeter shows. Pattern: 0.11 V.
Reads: 44 V
